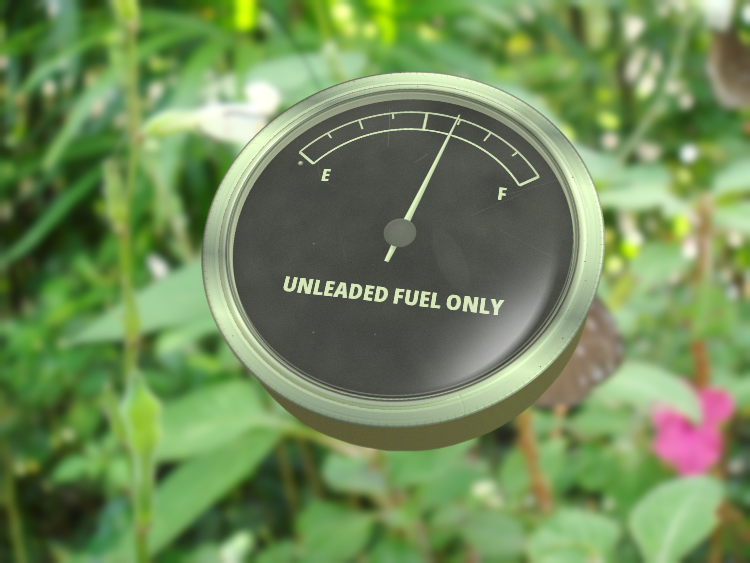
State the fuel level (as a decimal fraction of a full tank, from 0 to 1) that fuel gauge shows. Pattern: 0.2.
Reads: 0.625
